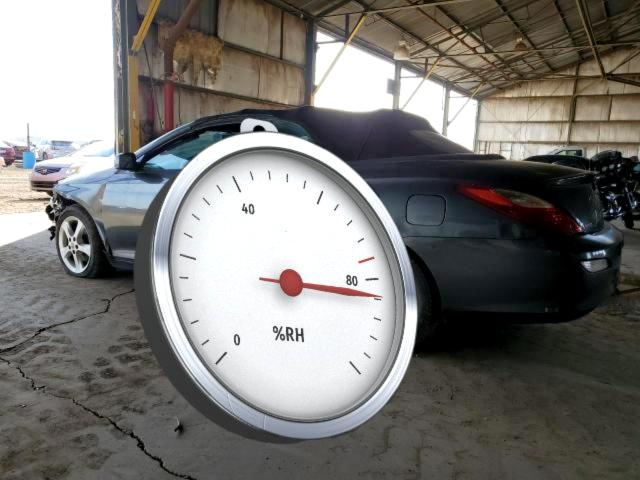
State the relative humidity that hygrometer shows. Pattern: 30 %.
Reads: 84 %
